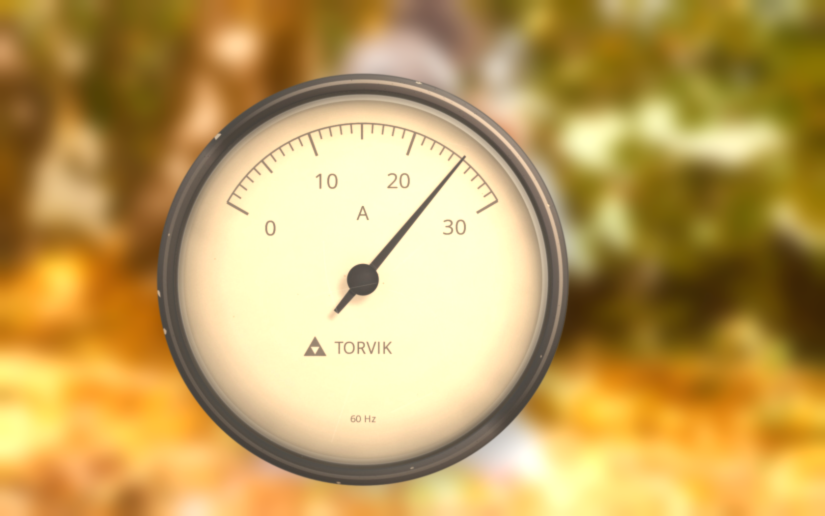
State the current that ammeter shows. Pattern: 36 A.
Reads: 25 A
